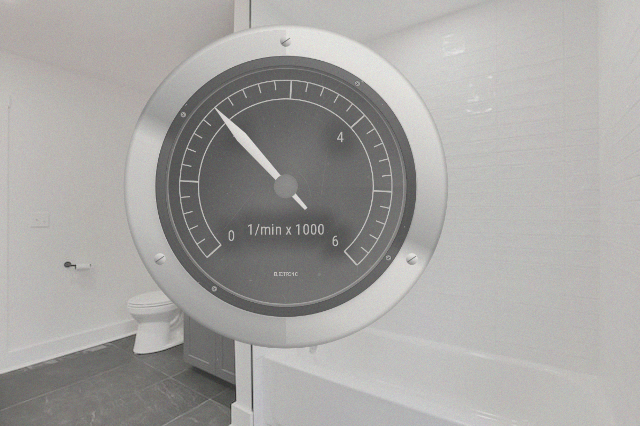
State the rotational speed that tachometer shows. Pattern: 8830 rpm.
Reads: 2000 rpm
